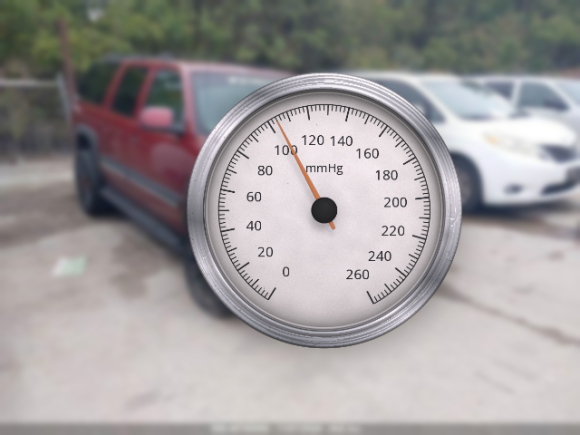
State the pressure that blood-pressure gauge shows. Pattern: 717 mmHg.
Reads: 104 mmHg
